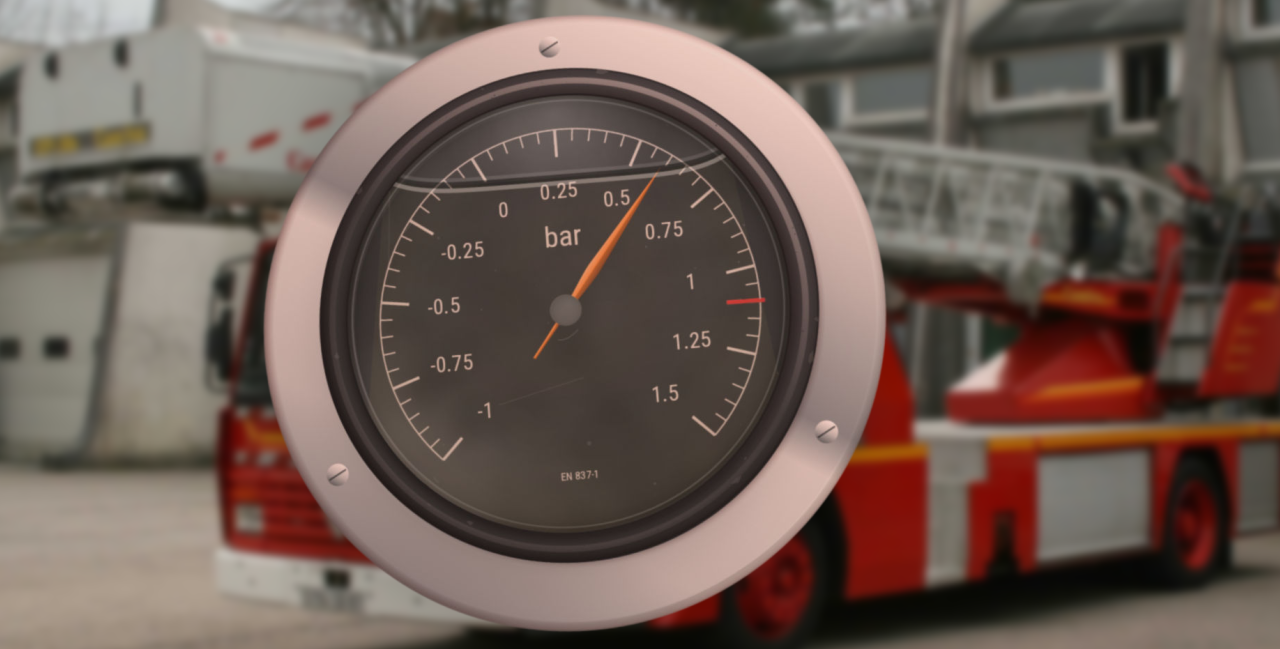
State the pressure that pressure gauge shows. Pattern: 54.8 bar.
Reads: 0.6 bar
